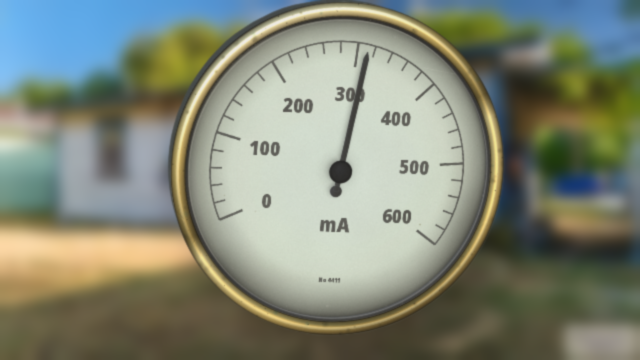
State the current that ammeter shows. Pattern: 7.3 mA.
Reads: 310 mA
